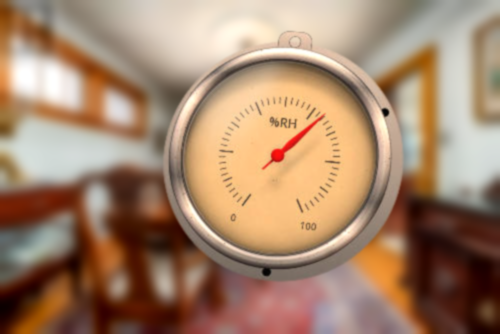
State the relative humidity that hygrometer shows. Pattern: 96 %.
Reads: 64 %
